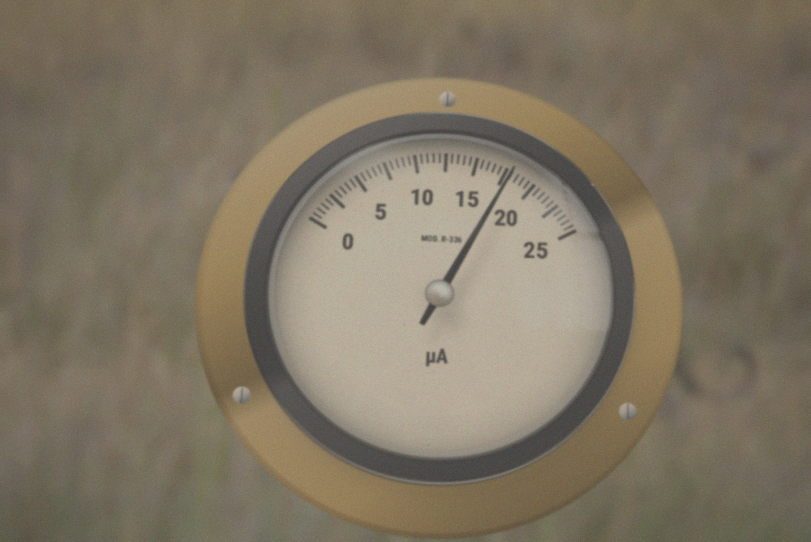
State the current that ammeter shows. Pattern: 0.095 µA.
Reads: 18 µA
